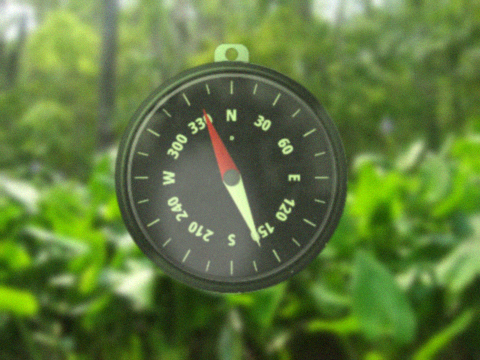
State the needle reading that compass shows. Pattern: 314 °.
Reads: 337.5 °
